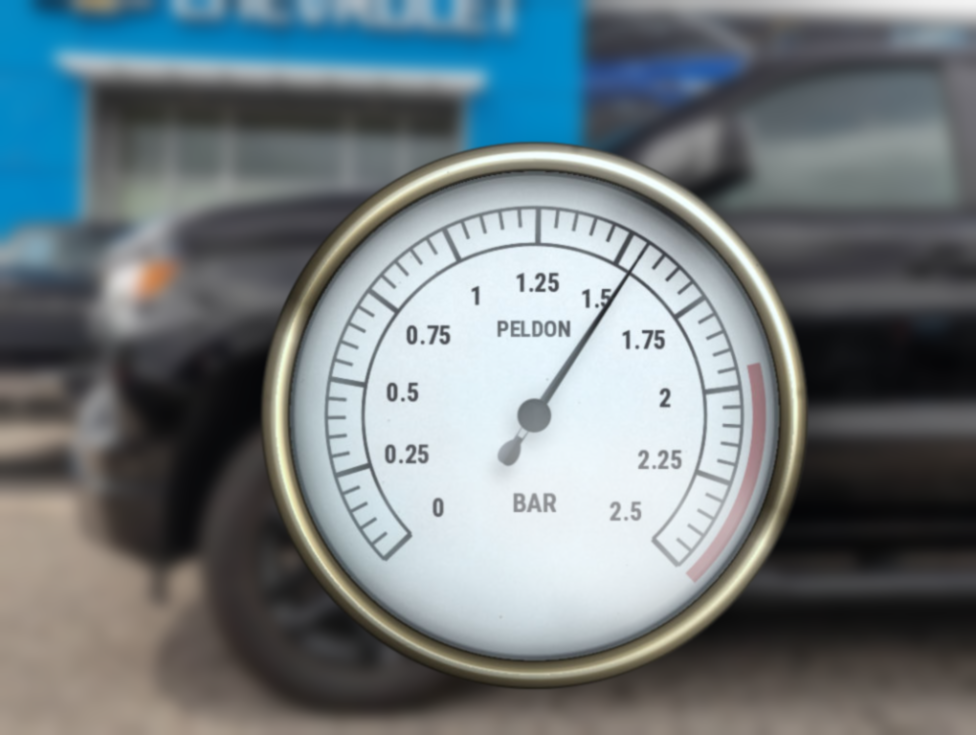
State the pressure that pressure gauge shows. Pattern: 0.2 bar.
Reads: 1.55 bar
